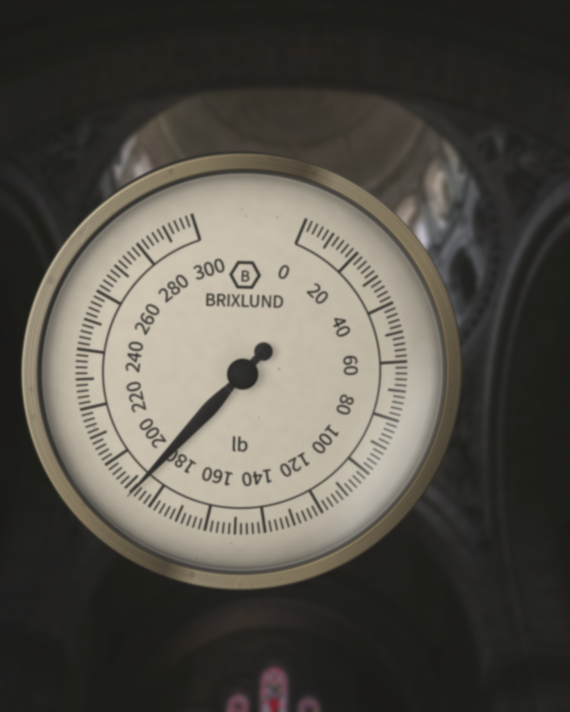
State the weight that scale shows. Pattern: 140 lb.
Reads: 188 lb
